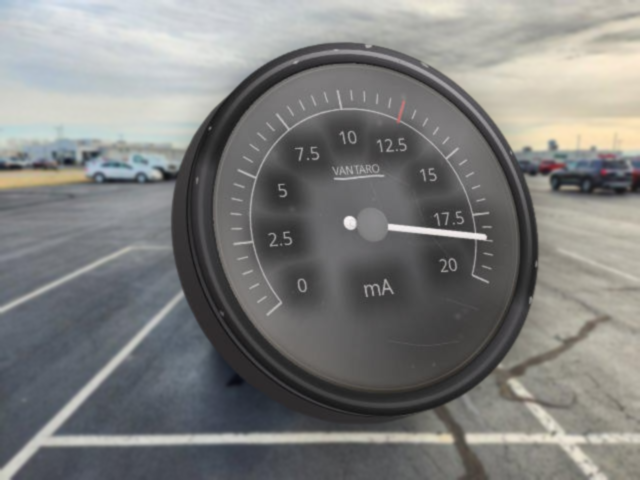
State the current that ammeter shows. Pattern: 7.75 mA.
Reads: 18.5 mA
